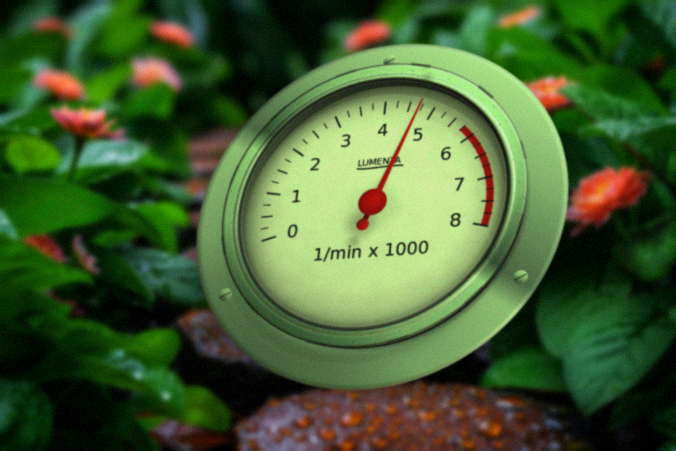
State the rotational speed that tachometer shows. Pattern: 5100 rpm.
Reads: 4750 rpm
